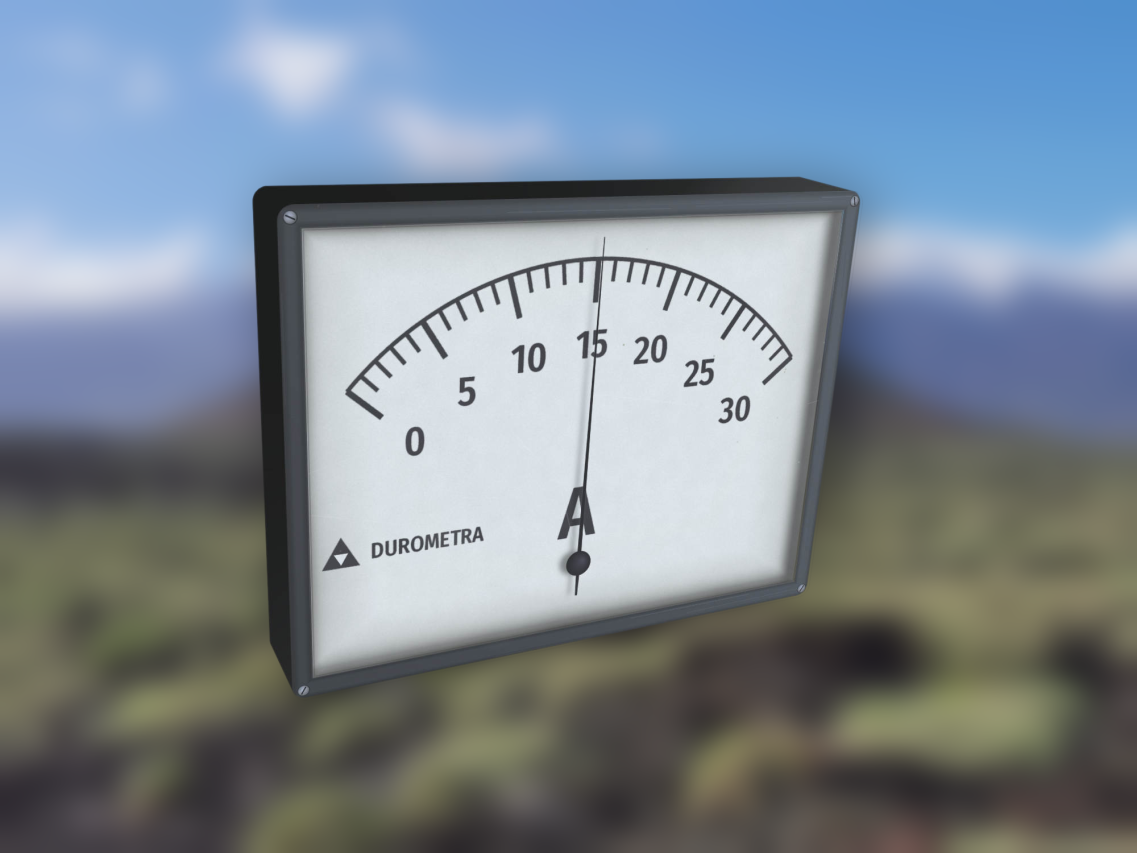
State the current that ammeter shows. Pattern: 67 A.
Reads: 15 A
